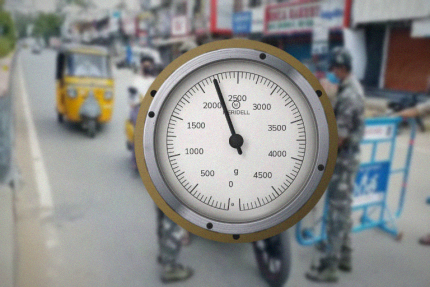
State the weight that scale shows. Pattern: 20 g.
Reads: 2200 g
